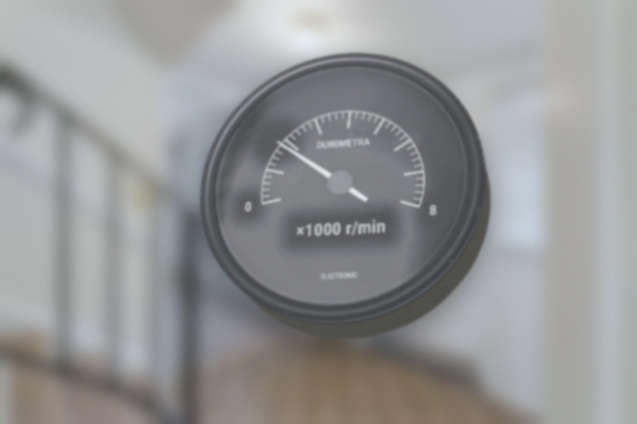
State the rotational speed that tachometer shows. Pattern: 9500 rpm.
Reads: 1800 rpm
